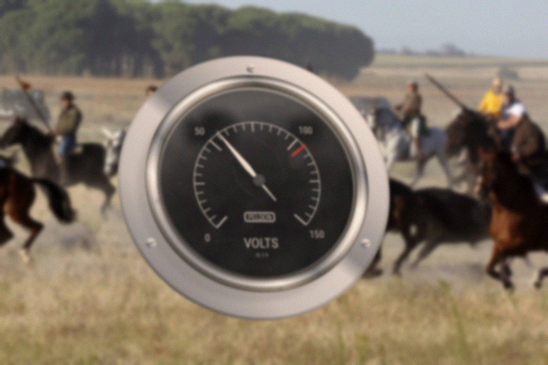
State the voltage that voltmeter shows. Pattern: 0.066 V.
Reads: 55 V
